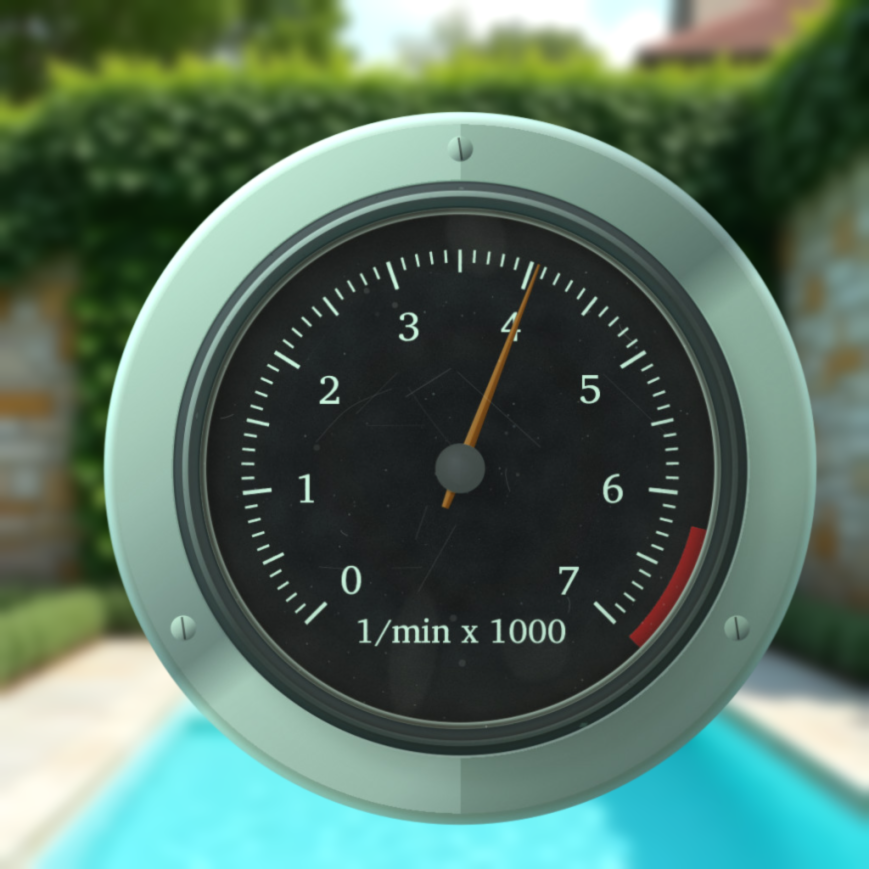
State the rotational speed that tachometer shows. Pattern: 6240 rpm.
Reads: 4050 rpm
